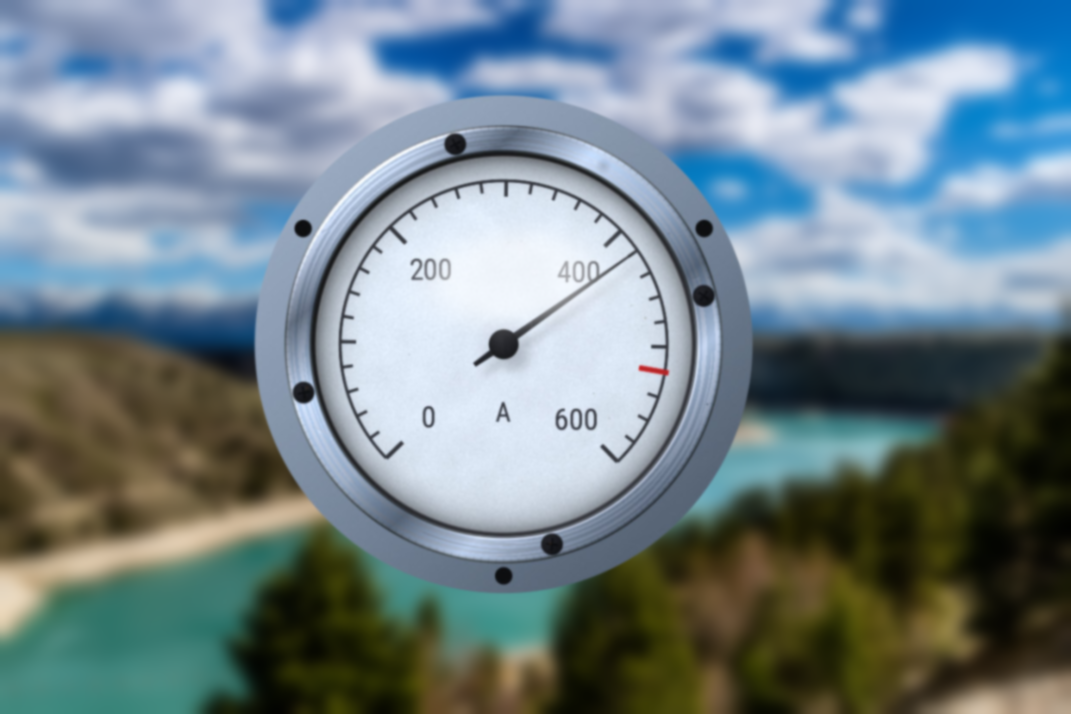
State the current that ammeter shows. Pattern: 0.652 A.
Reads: 420 A
